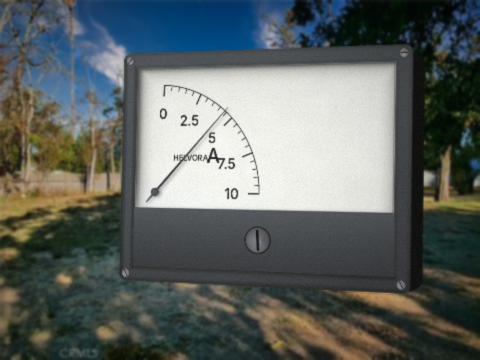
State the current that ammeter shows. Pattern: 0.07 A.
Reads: 4.5 A
